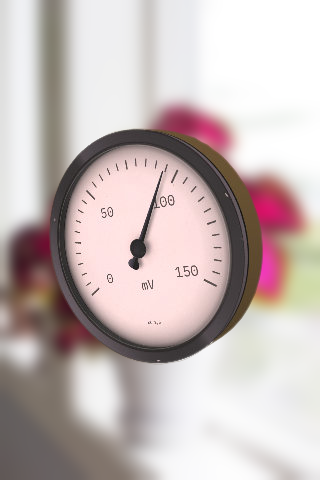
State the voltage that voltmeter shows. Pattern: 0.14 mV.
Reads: 95 mV
